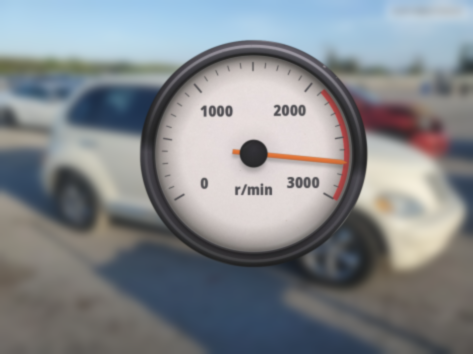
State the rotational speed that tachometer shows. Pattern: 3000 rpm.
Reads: 2700 rpm
